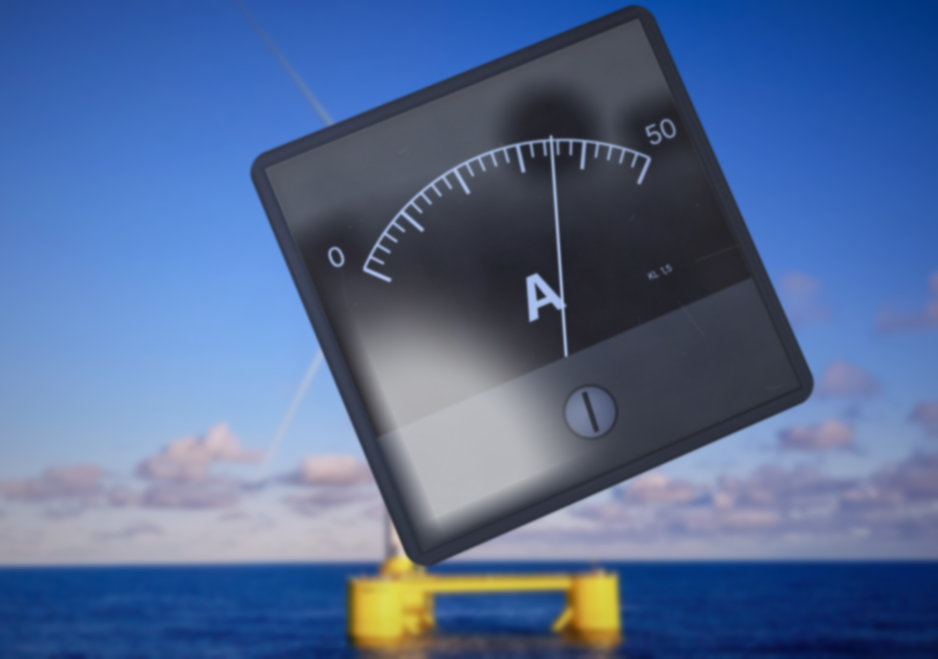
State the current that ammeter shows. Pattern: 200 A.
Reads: 35 A
